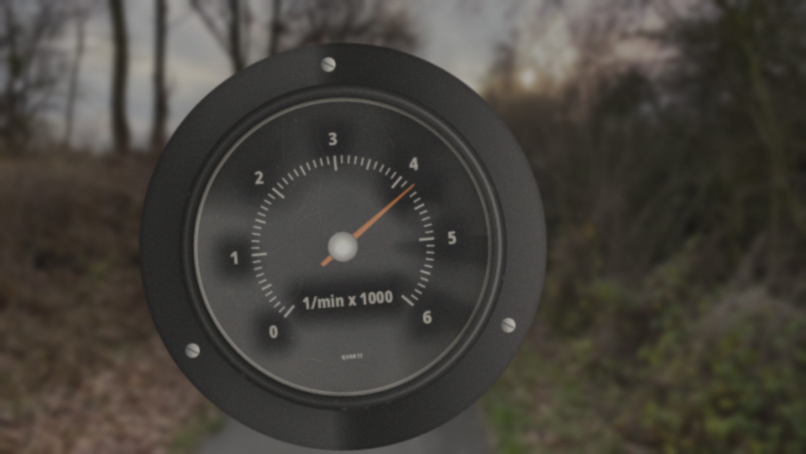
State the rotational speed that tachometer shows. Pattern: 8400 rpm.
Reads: 4200 rpm
